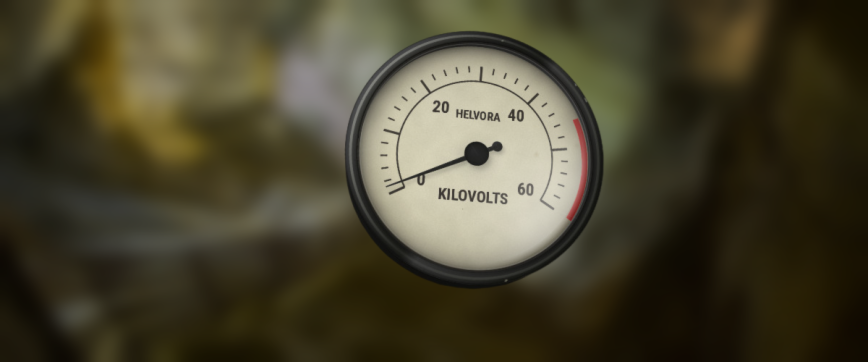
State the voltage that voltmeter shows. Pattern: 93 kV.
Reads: 1 kV
